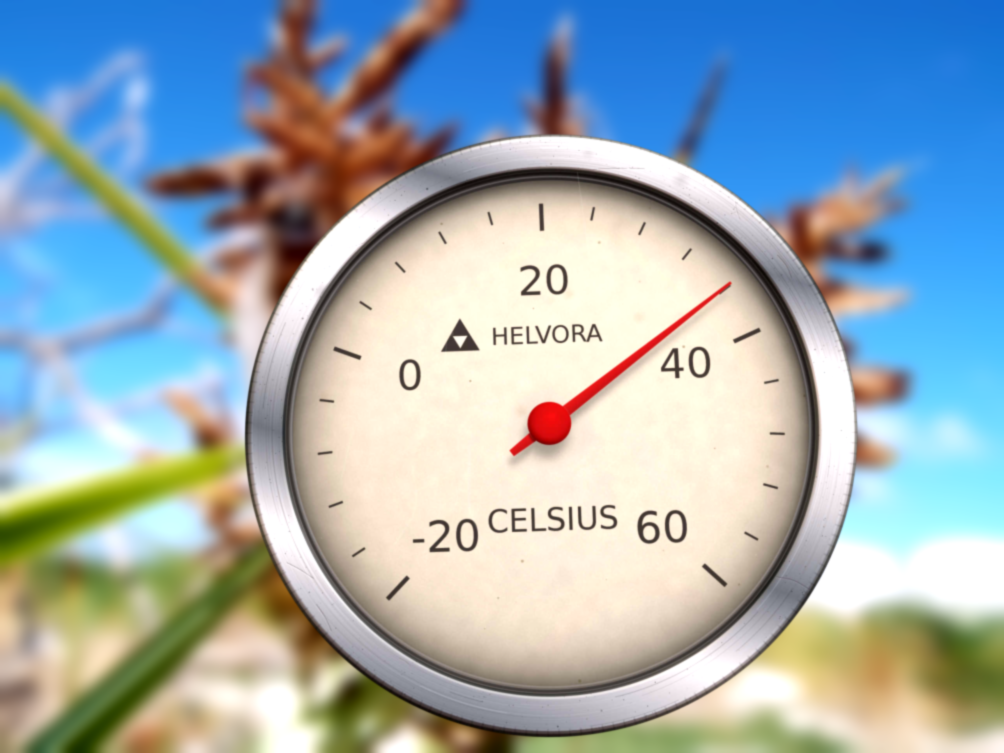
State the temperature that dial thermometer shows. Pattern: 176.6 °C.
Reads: 36 °C
